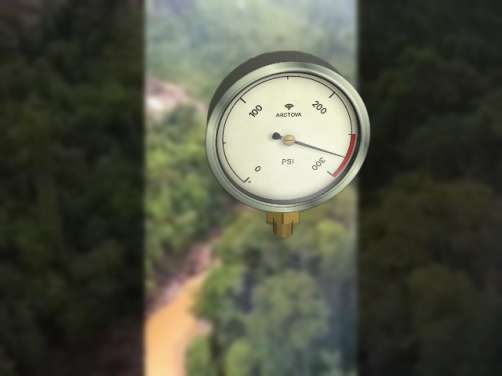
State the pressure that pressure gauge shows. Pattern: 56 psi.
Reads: 275 psi
